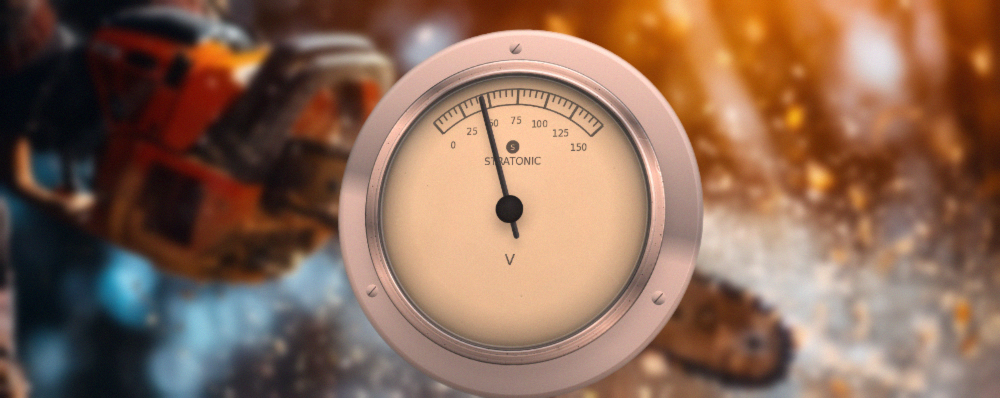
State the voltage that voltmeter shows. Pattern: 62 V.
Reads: 45 V
